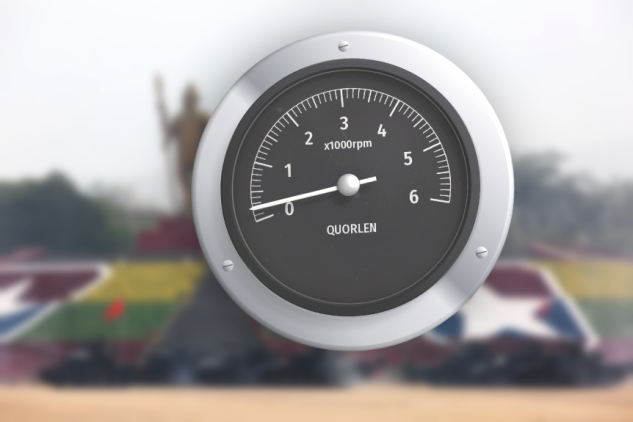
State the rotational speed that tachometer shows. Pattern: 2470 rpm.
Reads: 200 rpm
